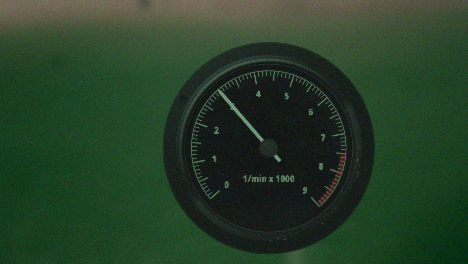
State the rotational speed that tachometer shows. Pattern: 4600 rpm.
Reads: 3000 rpm
